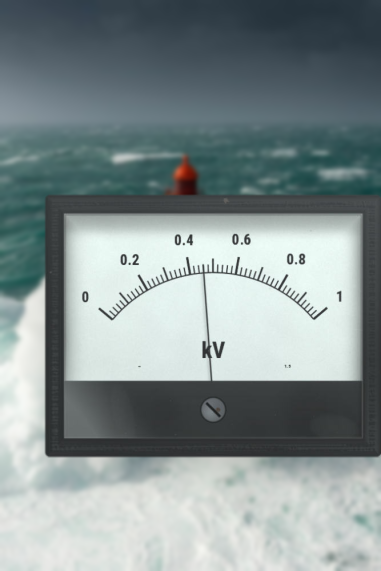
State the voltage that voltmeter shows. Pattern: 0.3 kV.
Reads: 0.46 kV
